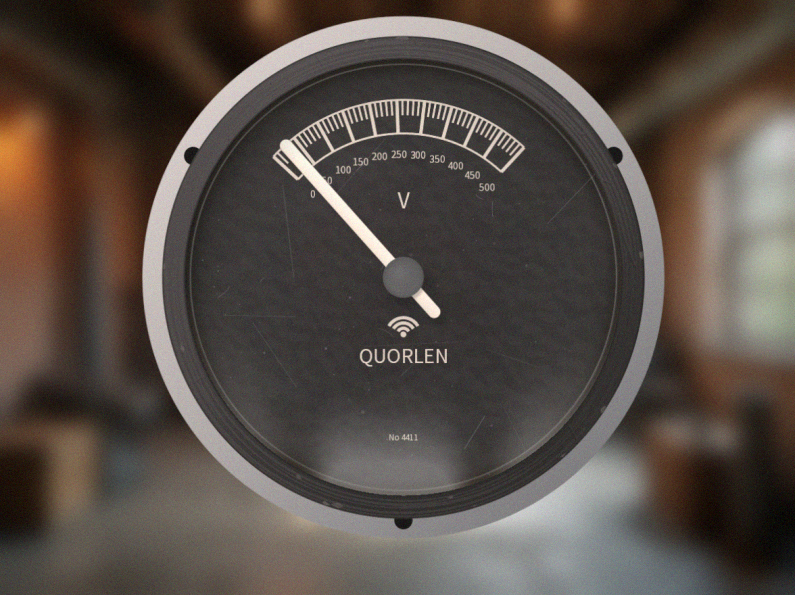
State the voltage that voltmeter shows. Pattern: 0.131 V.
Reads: 30 V
